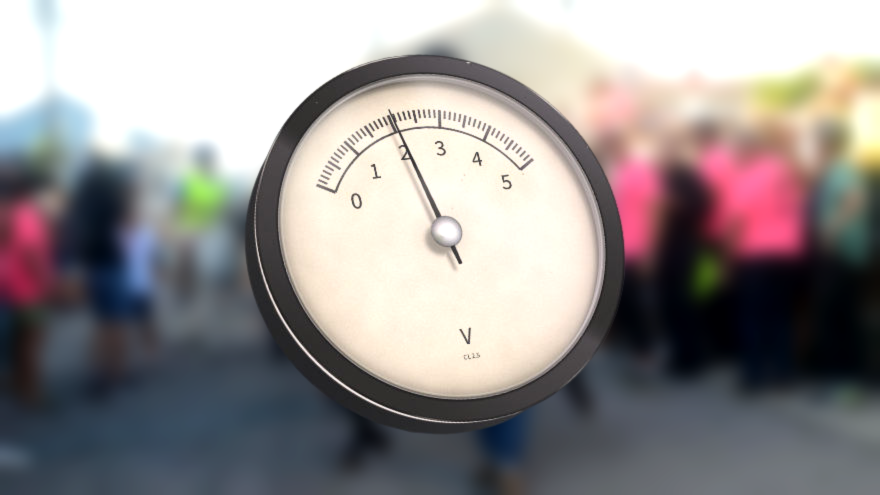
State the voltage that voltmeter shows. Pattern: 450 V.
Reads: 2 V
